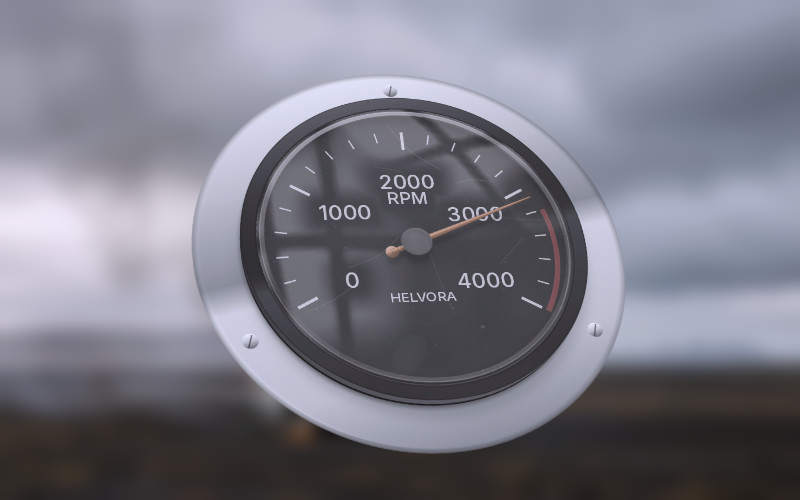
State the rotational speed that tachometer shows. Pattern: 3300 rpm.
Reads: 3100 rpm
